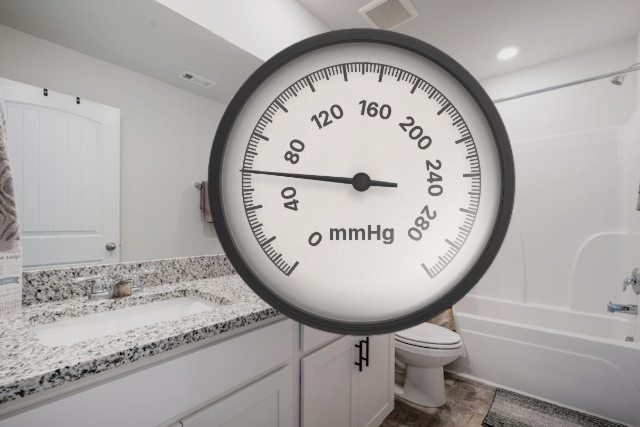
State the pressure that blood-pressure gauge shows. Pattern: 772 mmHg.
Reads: 60 mmHg
